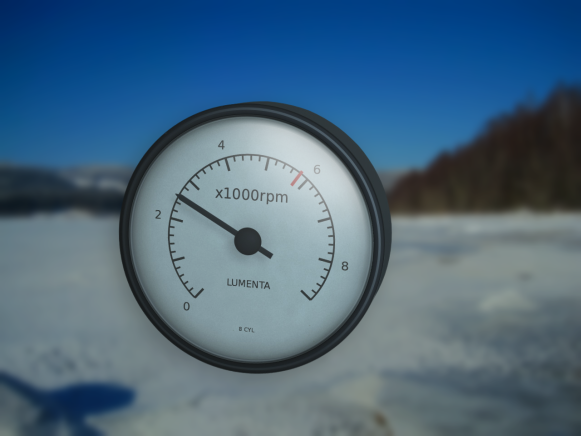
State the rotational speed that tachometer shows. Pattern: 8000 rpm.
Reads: 2600 rpm
